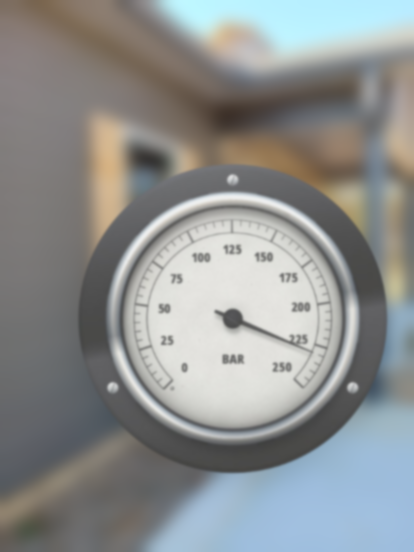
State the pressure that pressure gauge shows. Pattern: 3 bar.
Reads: 230 bar
